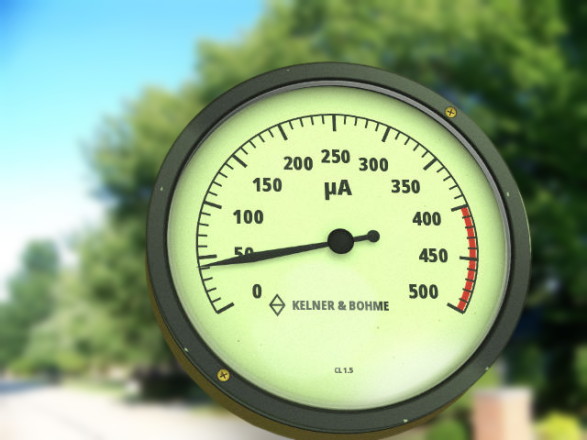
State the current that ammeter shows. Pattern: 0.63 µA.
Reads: 40 µA
